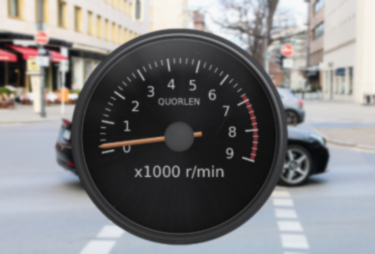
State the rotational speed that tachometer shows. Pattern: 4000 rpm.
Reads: 200 rpm
